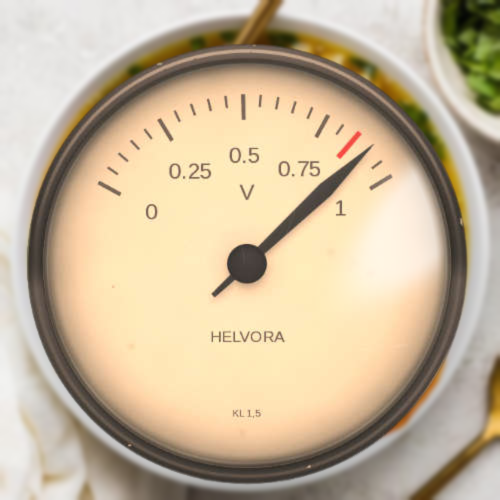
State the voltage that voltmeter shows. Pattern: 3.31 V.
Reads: 0.9 V
